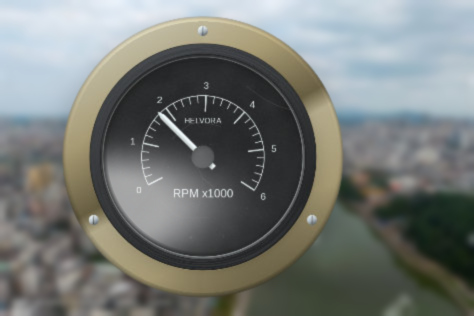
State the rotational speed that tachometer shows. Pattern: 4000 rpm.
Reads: 1800 rpm
